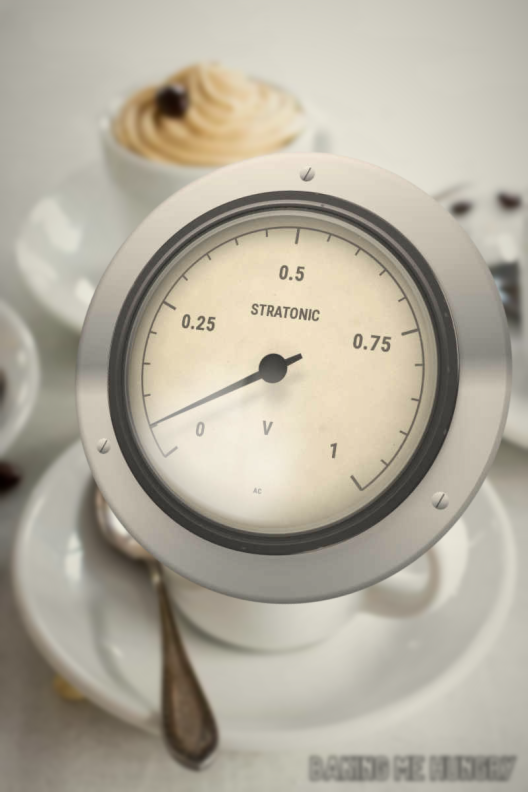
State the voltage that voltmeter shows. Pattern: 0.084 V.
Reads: 0.05 V
